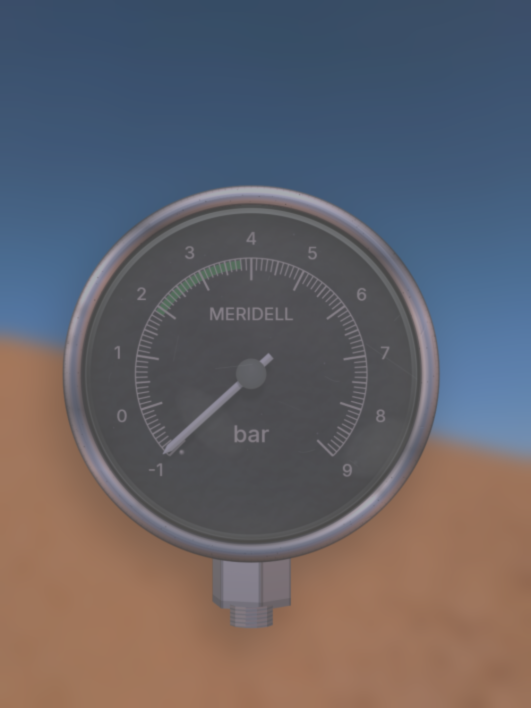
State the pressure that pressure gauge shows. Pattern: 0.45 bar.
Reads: -0.9 bar
